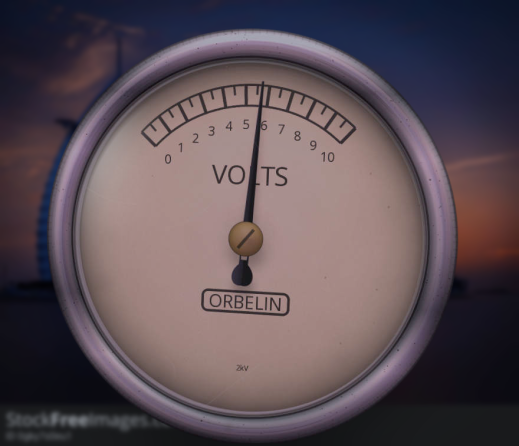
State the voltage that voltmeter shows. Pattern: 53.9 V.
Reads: 5.75 V
